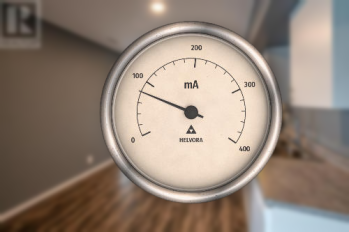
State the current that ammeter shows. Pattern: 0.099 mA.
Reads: 80 mA
